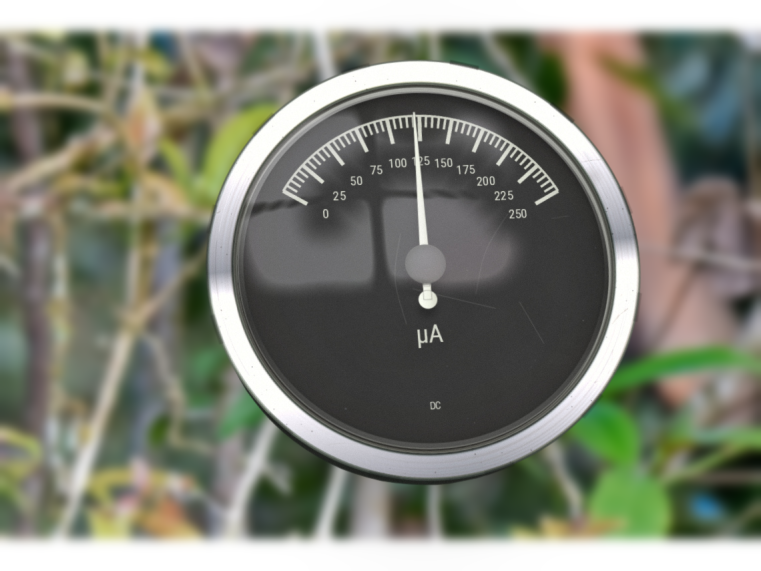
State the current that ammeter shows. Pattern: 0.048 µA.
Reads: 120 µA
